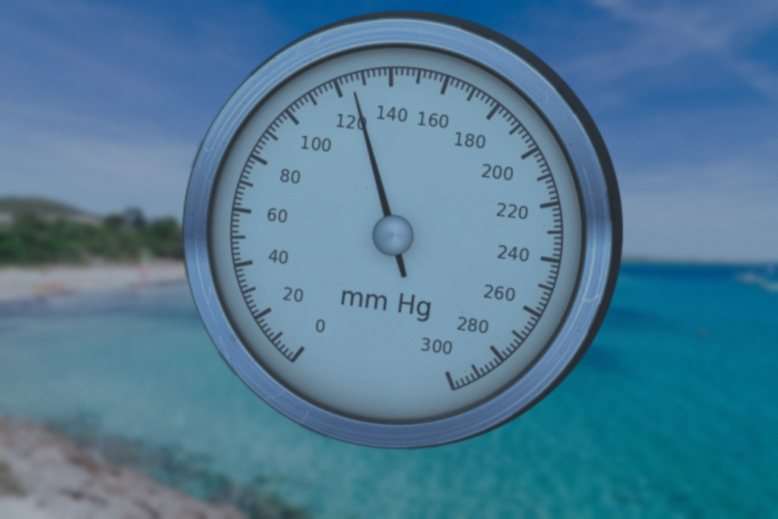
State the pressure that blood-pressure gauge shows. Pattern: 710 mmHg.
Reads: 126 mmHg
